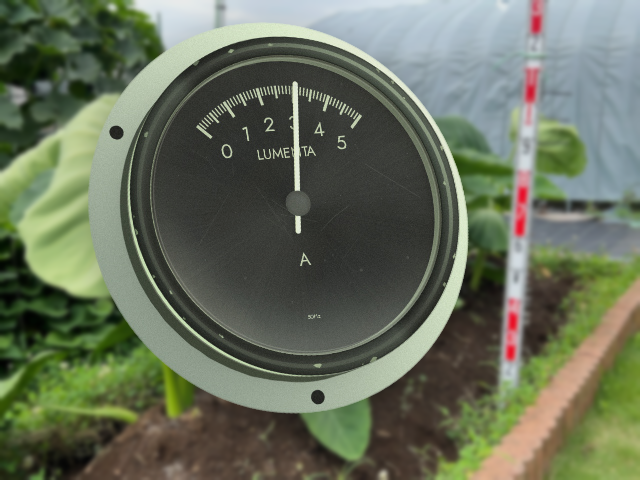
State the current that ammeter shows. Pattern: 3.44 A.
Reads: 3 A
